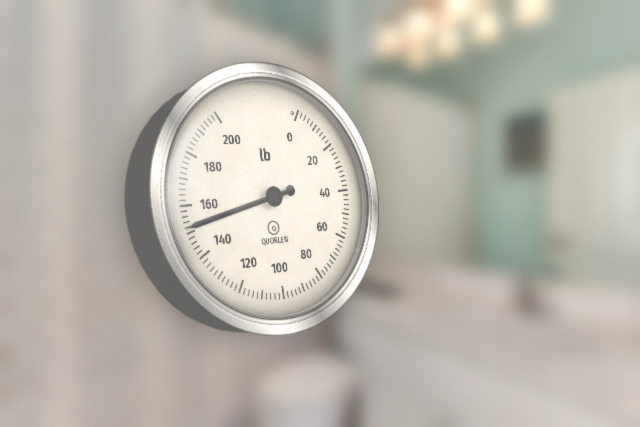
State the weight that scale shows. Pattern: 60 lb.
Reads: 152 lb
